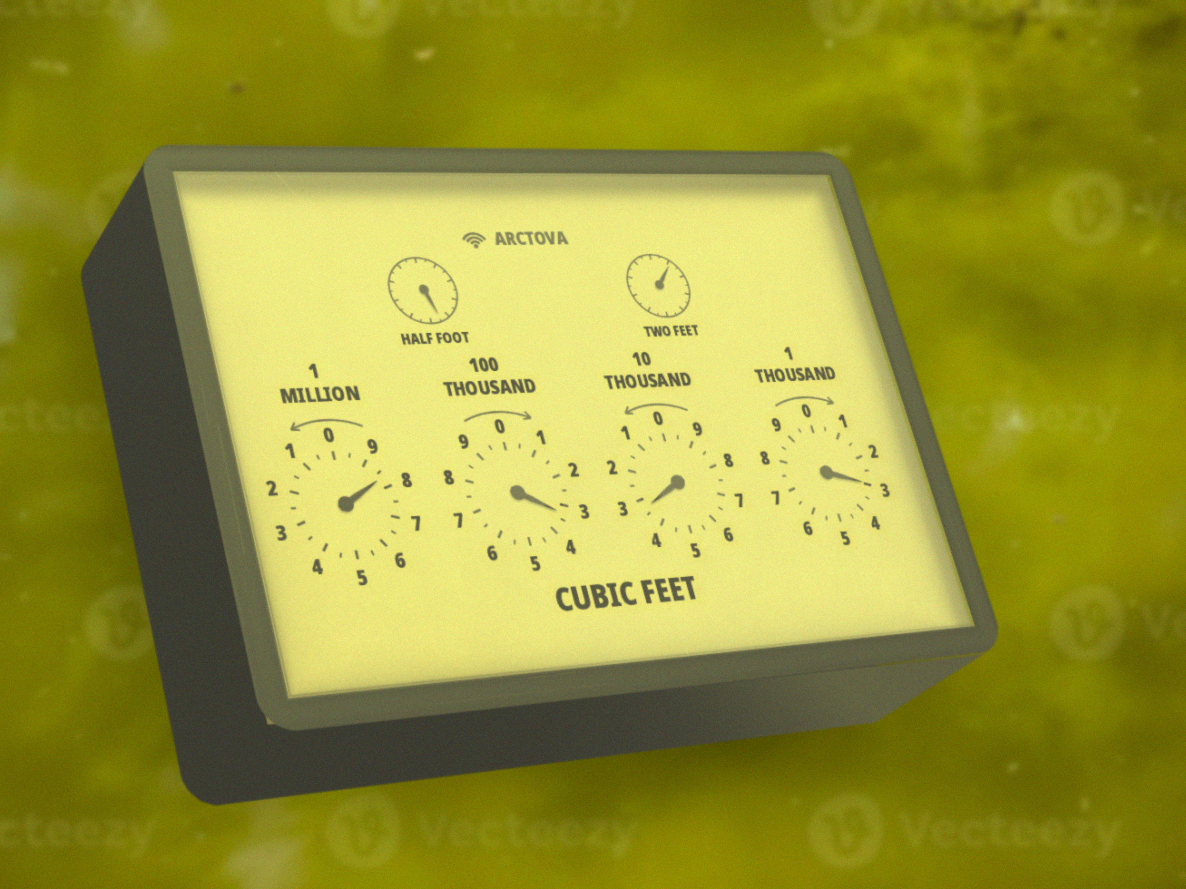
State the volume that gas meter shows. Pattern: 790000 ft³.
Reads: 833300 ft³
